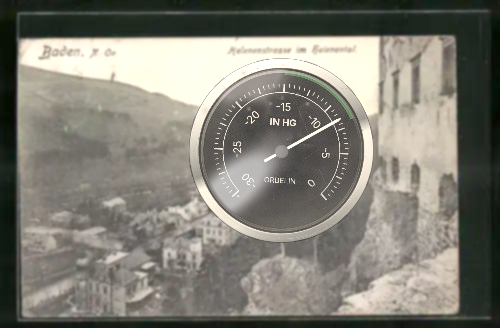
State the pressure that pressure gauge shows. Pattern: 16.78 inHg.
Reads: -8.5 inHg
